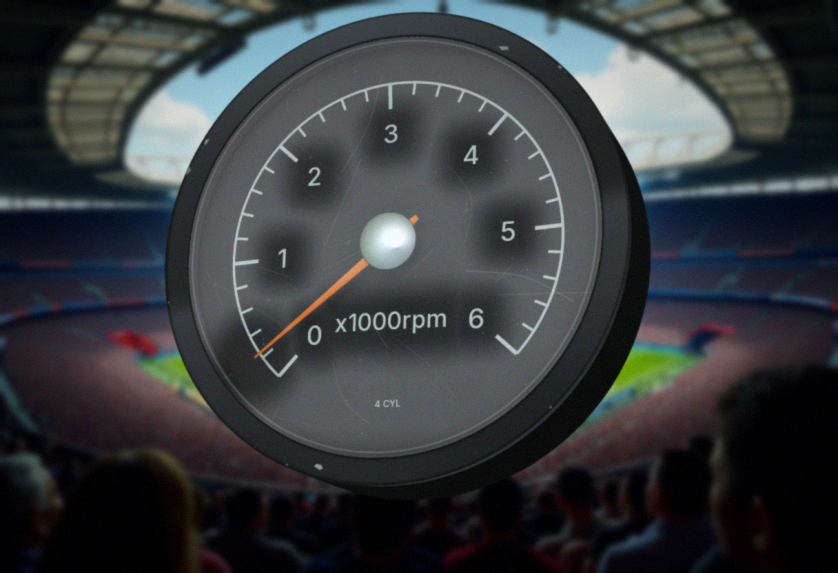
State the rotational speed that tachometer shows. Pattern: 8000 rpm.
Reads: 200 rpm
